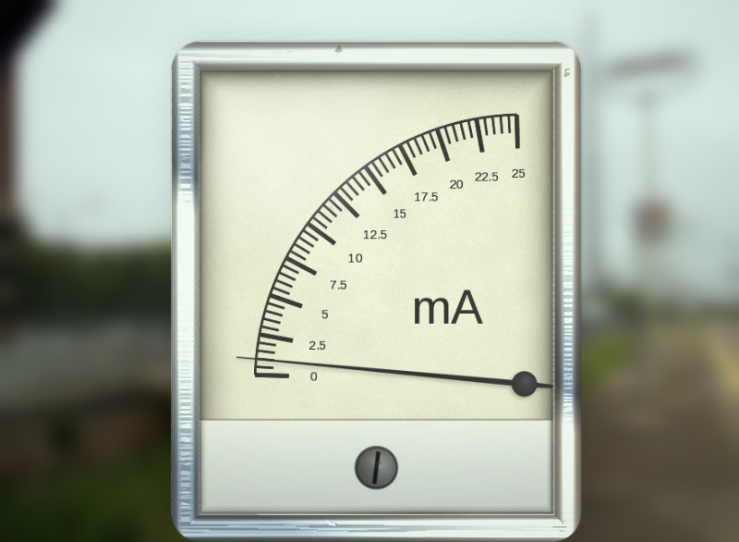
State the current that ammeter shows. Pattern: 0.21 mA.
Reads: 1 mA
